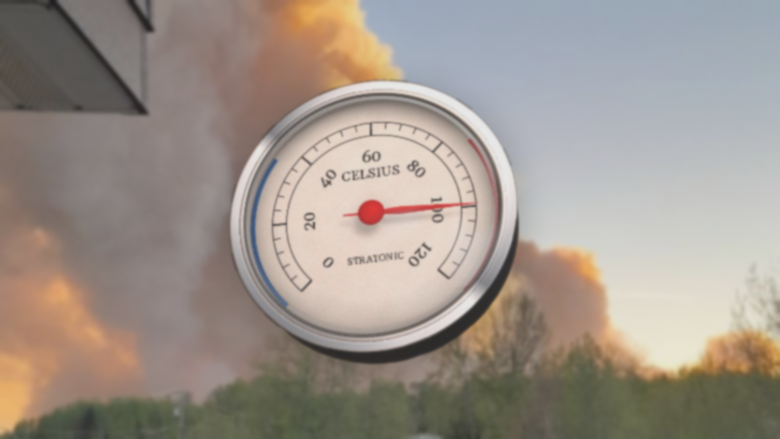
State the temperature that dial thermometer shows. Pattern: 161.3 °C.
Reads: 100 °C
